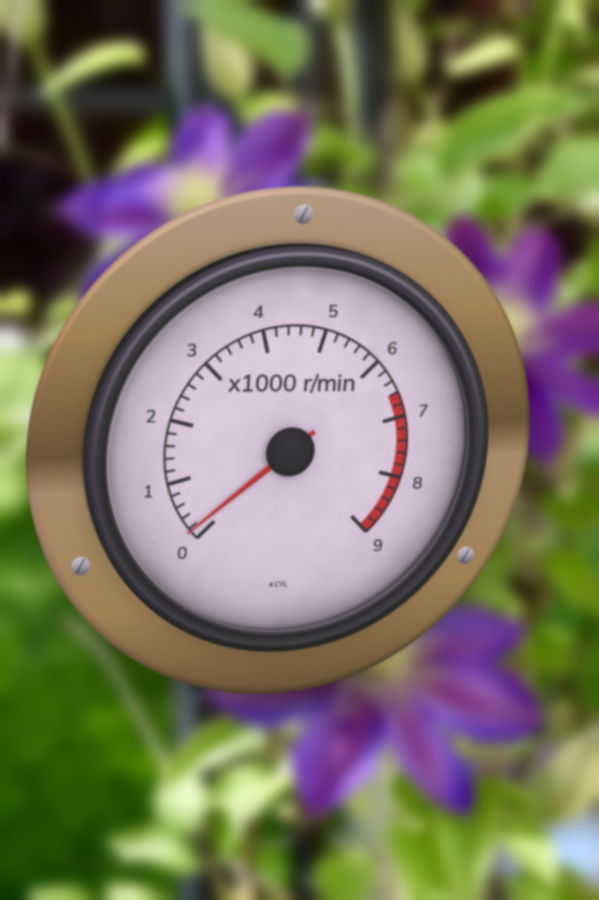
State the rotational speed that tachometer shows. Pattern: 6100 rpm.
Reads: 200 rpm
